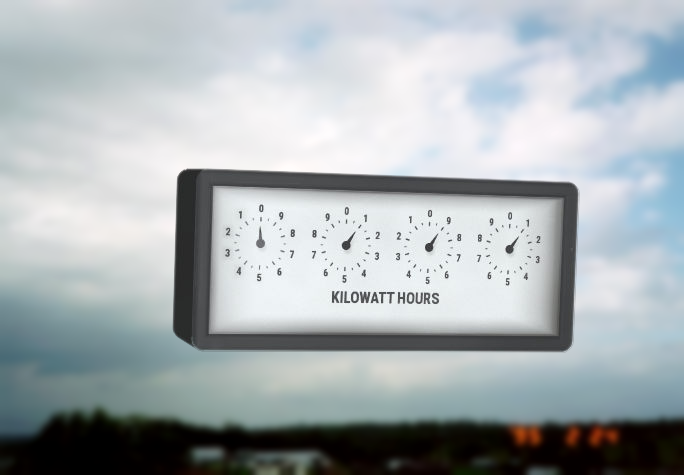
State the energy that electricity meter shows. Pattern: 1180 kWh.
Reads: 91 kWh
